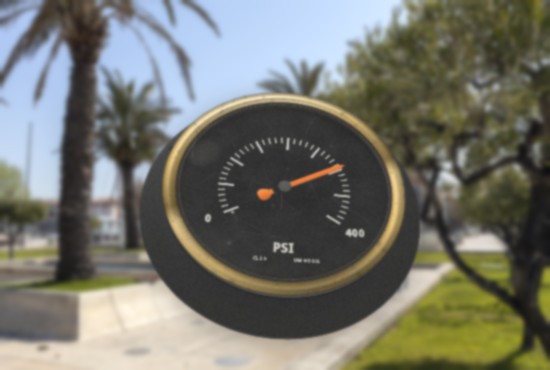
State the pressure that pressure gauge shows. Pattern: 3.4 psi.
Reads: 300 psi
